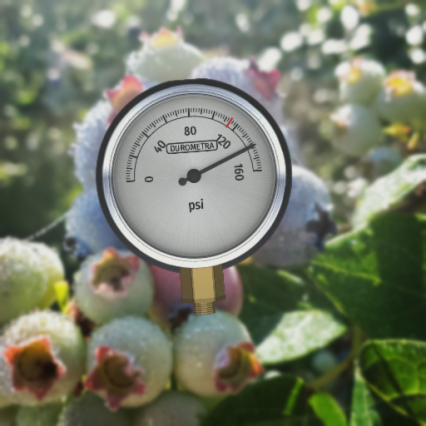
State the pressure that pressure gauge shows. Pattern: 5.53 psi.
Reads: 140 psi
